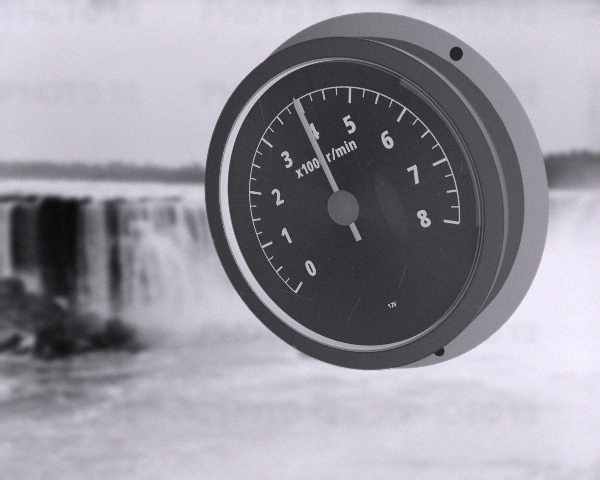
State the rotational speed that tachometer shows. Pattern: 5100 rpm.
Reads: 4000 rpm
